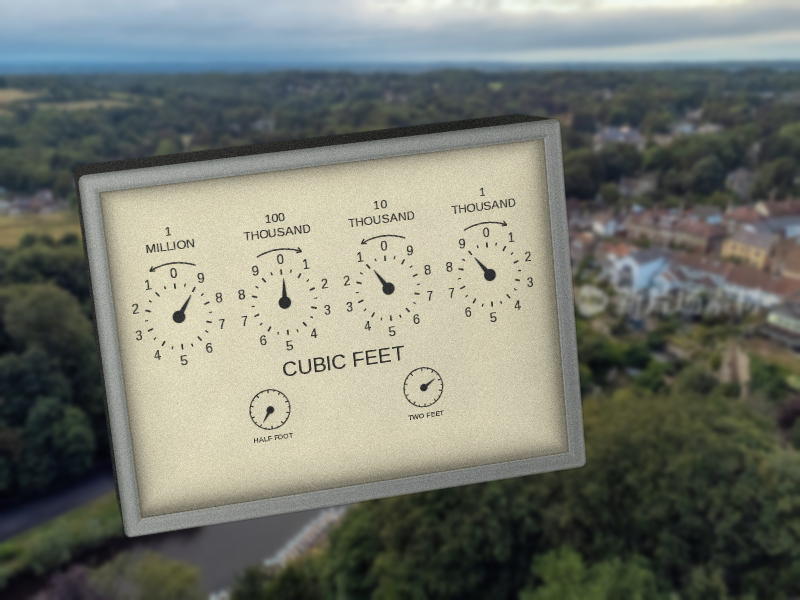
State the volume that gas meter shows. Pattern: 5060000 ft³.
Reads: 900900 ft³
